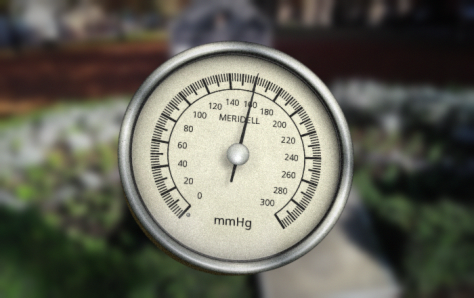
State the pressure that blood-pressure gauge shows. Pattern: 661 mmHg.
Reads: 160 mmHg
